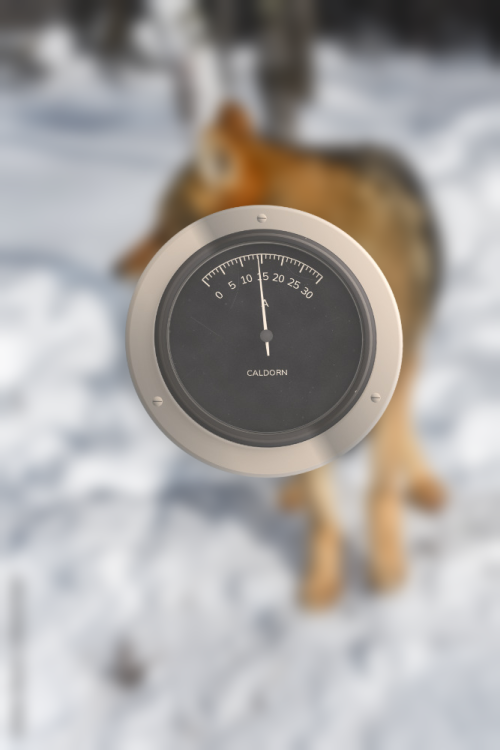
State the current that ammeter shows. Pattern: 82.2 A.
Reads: 14 A
